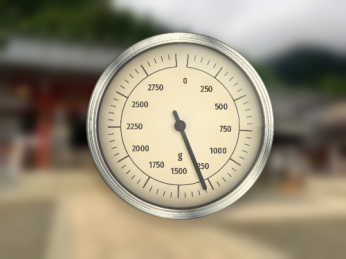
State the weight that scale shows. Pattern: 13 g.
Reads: 1300 g
